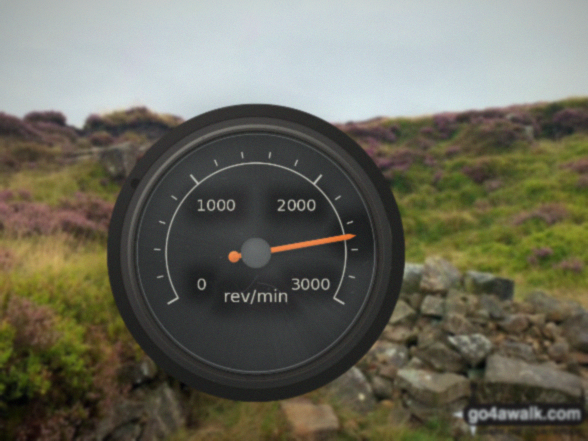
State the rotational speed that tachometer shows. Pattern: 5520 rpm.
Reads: 2500 rpm
